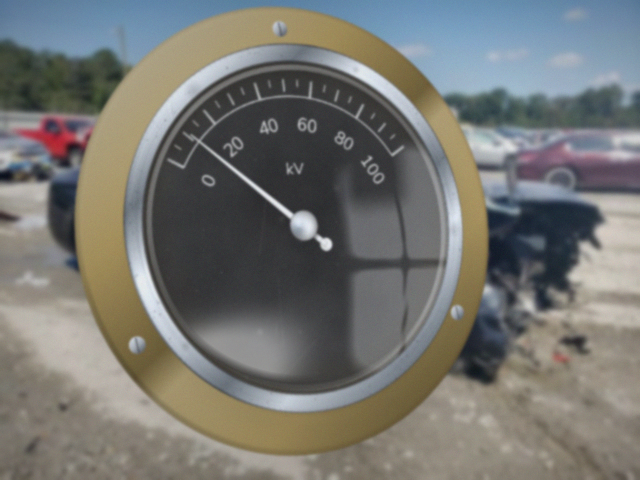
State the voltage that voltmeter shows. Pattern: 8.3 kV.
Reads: 10 kV
